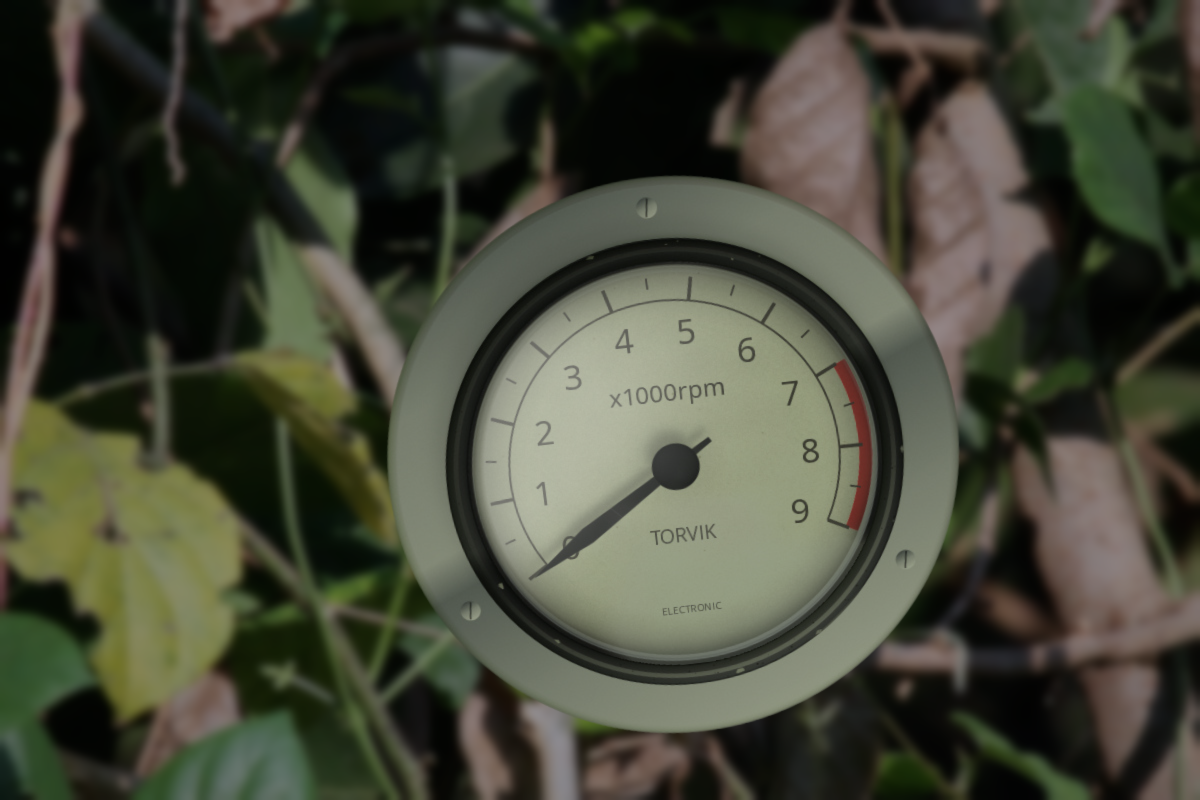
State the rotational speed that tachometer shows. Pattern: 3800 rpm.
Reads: 0 rpm
